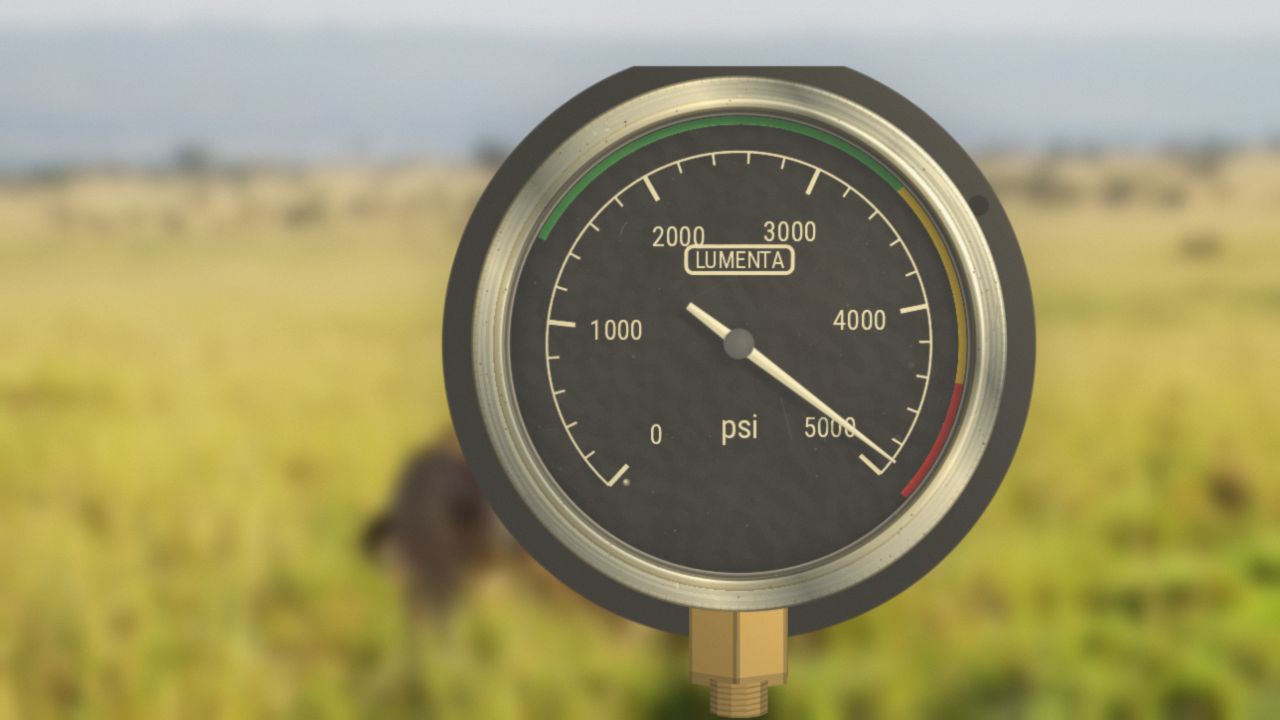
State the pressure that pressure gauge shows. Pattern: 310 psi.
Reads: 4900 psi
